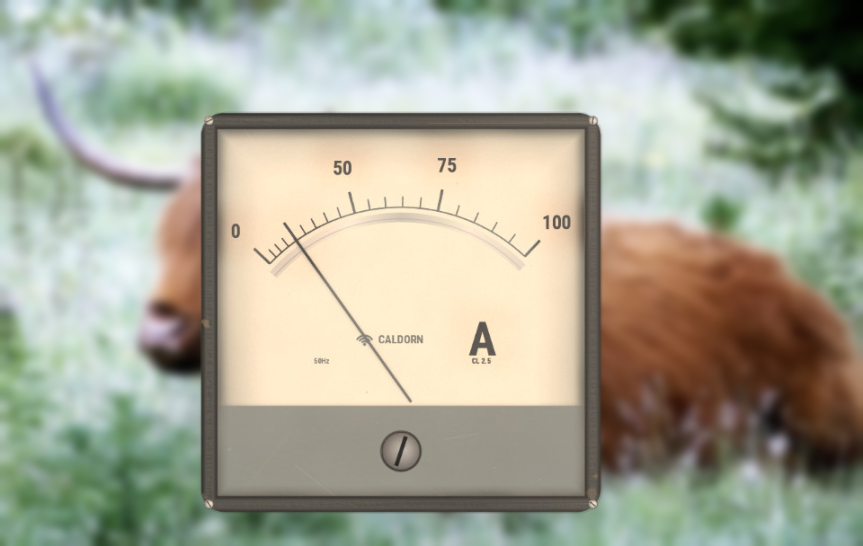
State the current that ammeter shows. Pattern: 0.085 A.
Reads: 25 A
